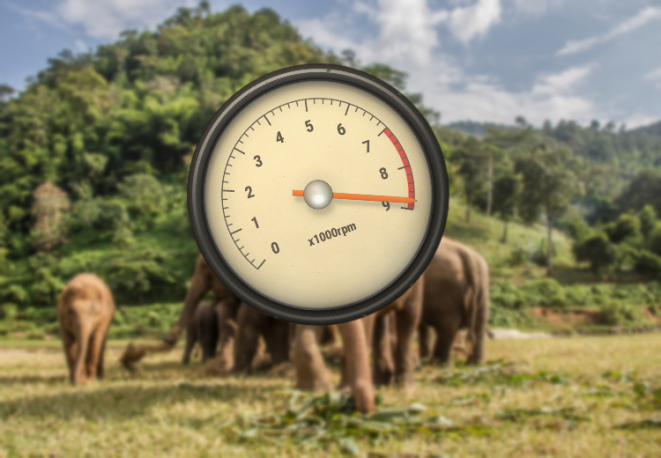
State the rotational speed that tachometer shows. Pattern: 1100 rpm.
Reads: 8800 rpm
